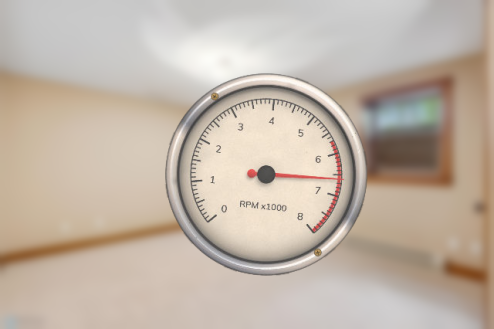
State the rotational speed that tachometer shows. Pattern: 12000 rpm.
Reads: 6600 rpm
